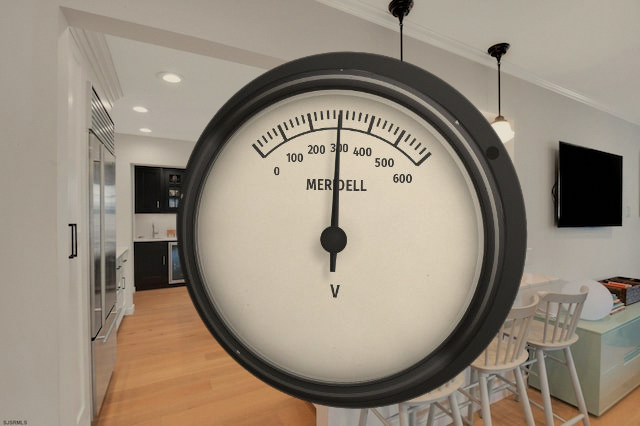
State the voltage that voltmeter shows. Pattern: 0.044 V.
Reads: 300 V
